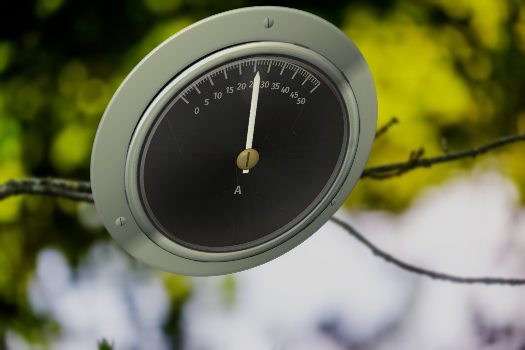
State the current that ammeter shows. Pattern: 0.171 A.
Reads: 25 A
